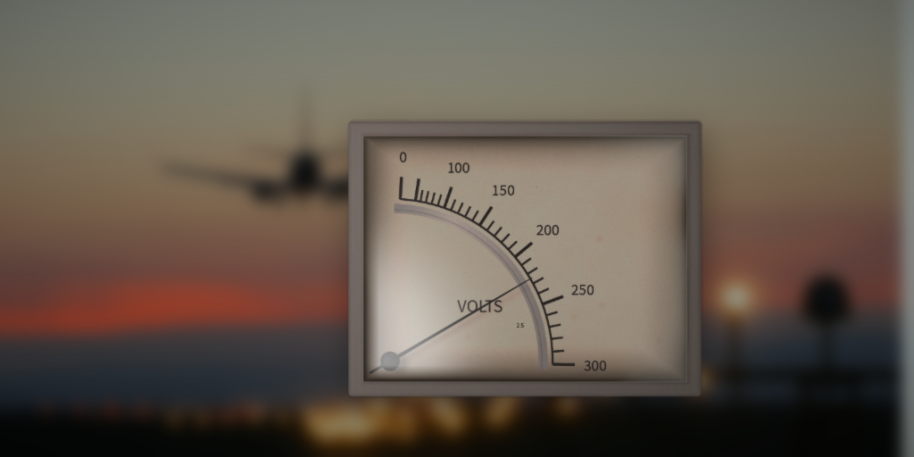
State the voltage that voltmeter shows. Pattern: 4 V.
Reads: 225 V
